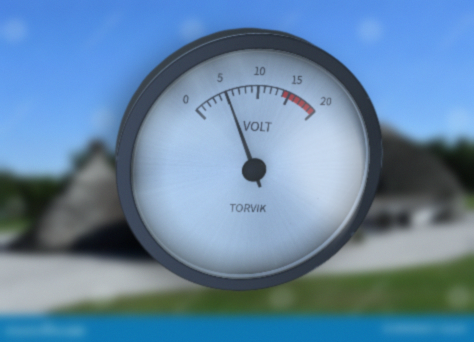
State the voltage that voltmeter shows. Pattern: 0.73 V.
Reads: 5 V
